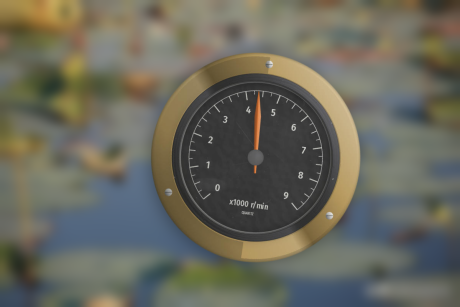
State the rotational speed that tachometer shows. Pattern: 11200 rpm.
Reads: 4375 rpm
